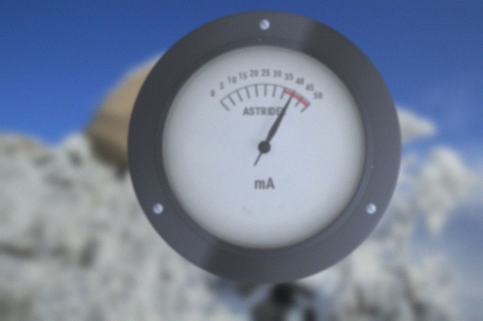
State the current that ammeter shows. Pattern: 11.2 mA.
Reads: 40 mA
